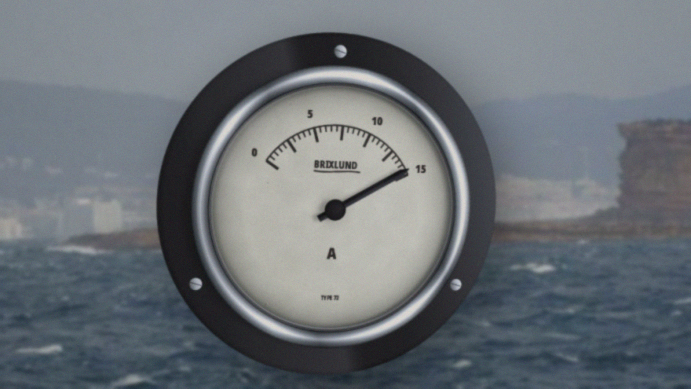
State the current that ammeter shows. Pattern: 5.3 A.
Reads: 14.5 A
